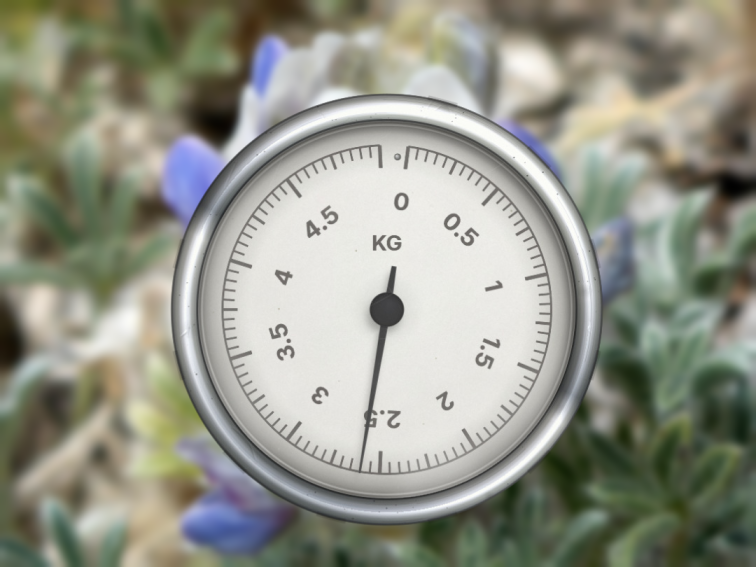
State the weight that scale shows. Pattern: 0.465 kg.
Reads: 2.6 kg
